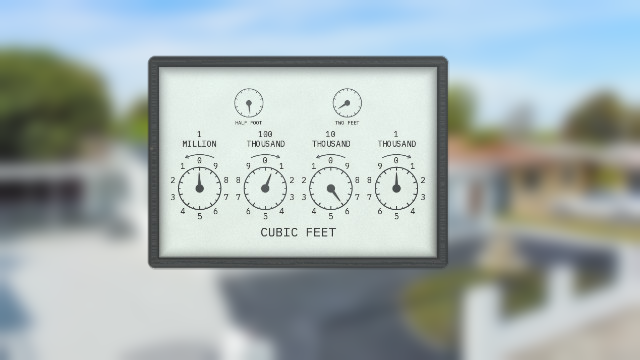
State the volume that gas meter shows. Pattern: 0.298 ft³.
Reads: 6000 ft³
